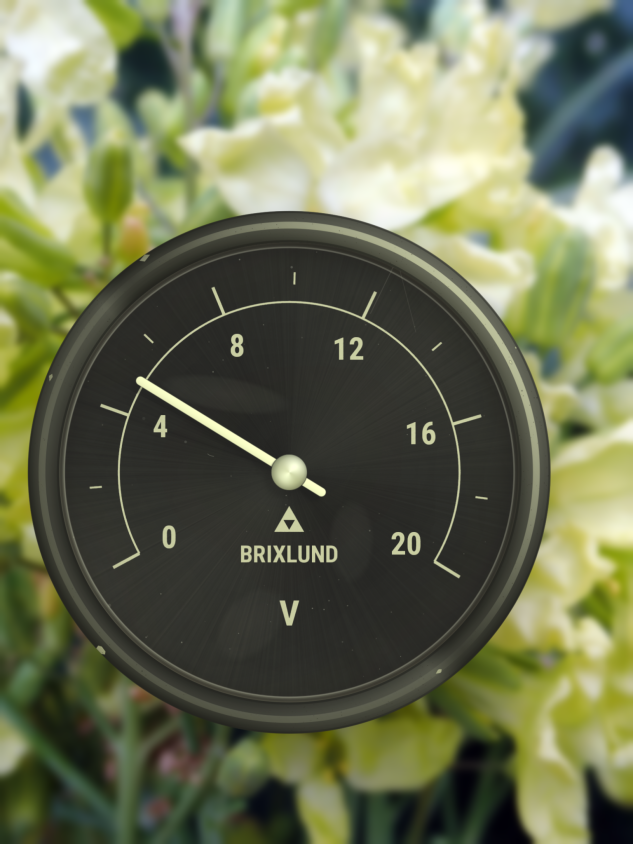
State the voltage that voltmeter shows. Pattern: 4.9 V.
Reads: 5 V
